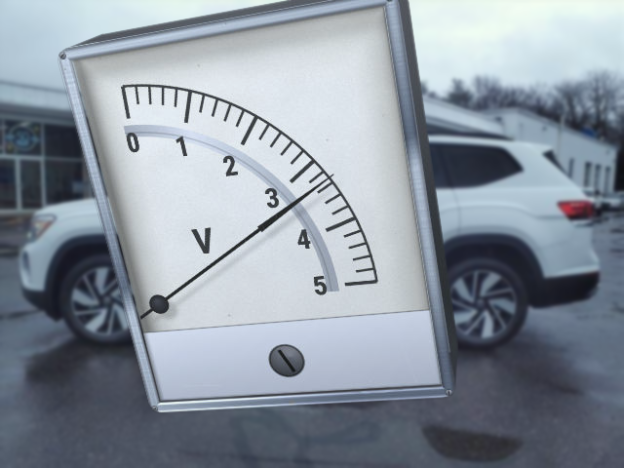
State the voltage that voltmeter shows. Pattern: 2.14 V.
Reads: 3.3 V
